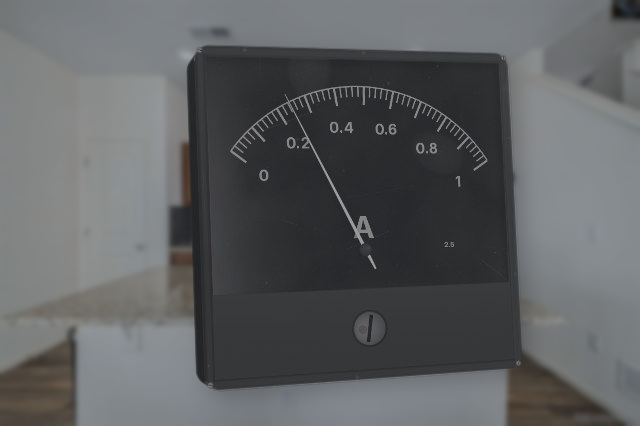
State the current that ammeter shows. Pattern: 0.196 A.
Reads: 0.24 A
